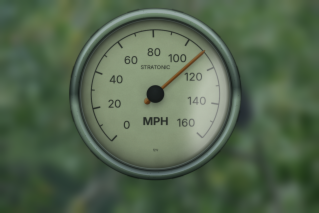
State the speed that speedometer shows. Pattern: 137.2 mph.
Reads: 110 mph
